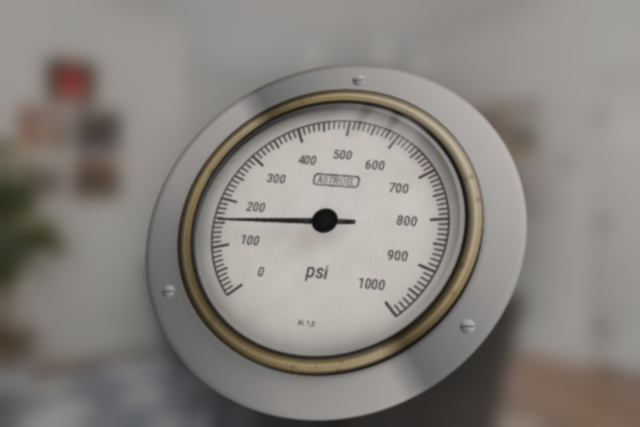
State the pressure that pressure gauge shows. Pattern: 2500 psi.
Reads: 150 psi
